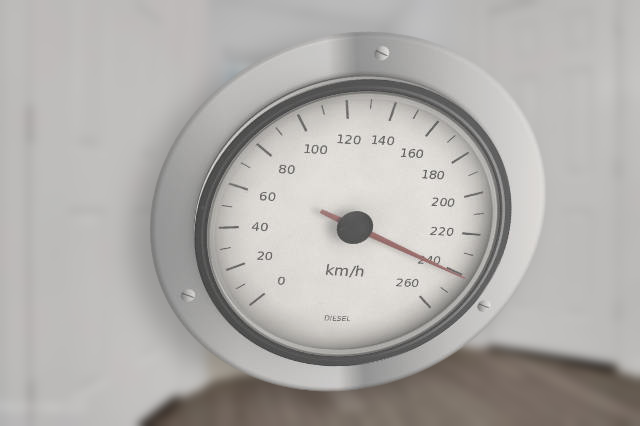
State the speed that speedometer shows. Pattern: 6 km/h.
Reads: 240 km/h
